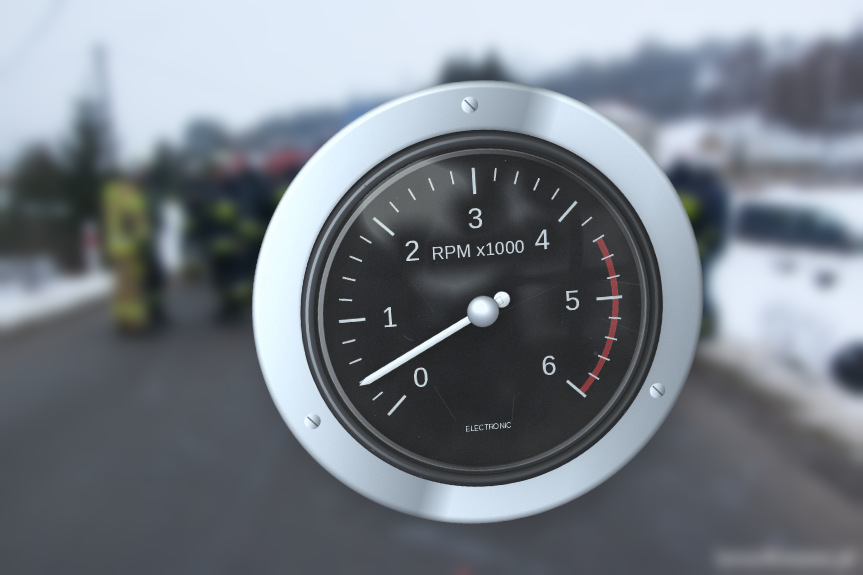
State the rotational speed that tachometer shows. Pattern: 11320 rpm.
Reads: 400 rpm
